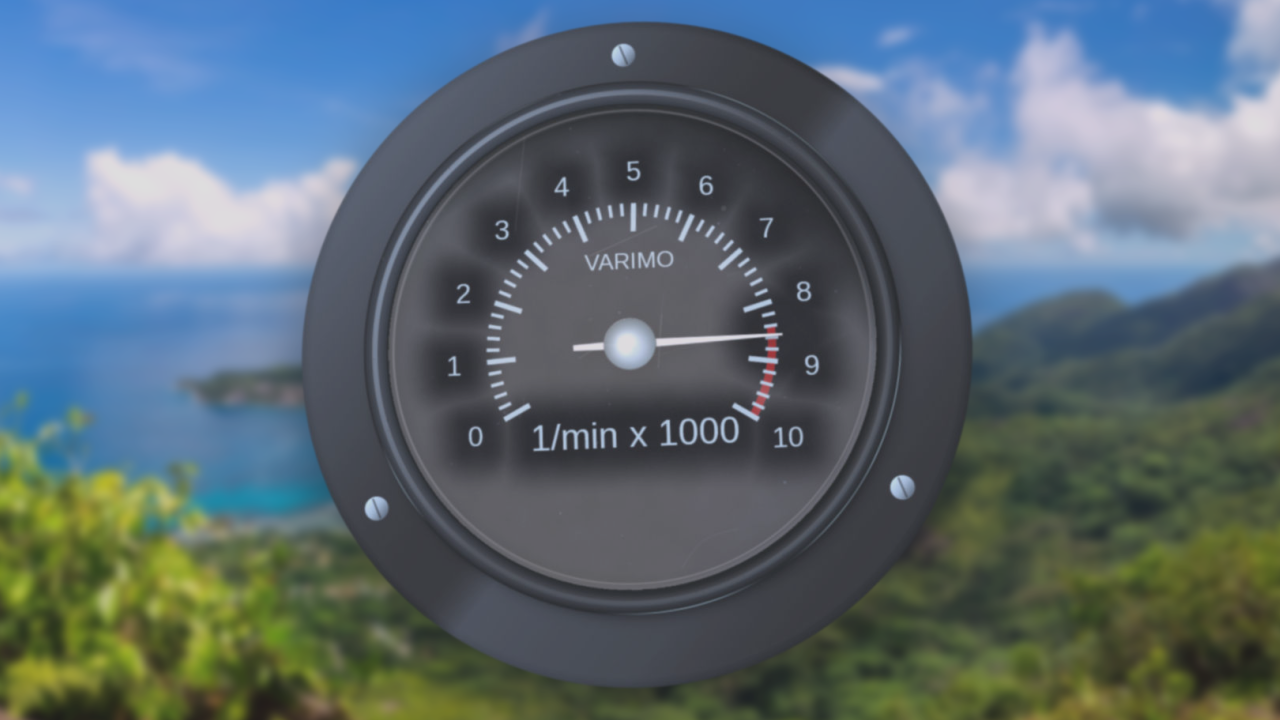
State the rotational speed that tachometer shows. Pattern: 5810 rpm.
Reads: 8600 rpm
